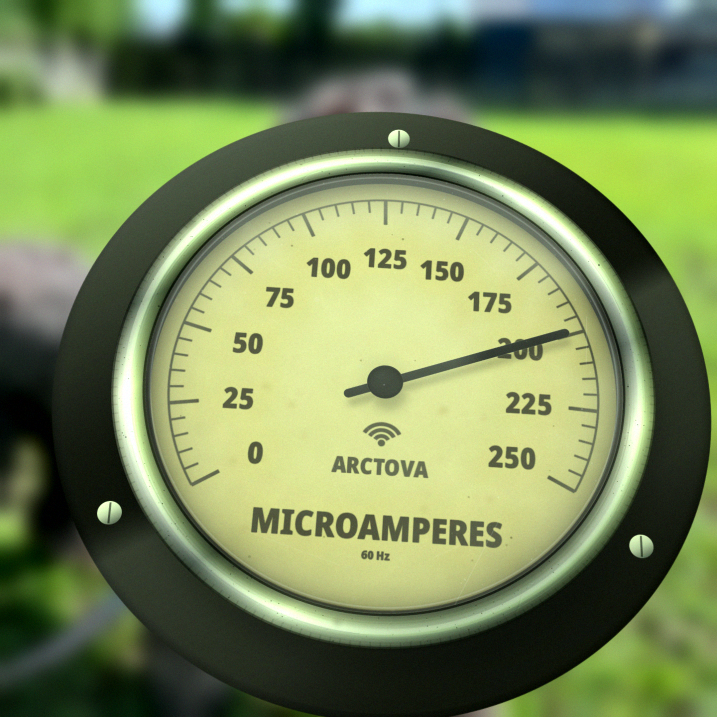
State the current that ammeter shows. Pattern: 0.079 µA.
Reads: 200 µA
